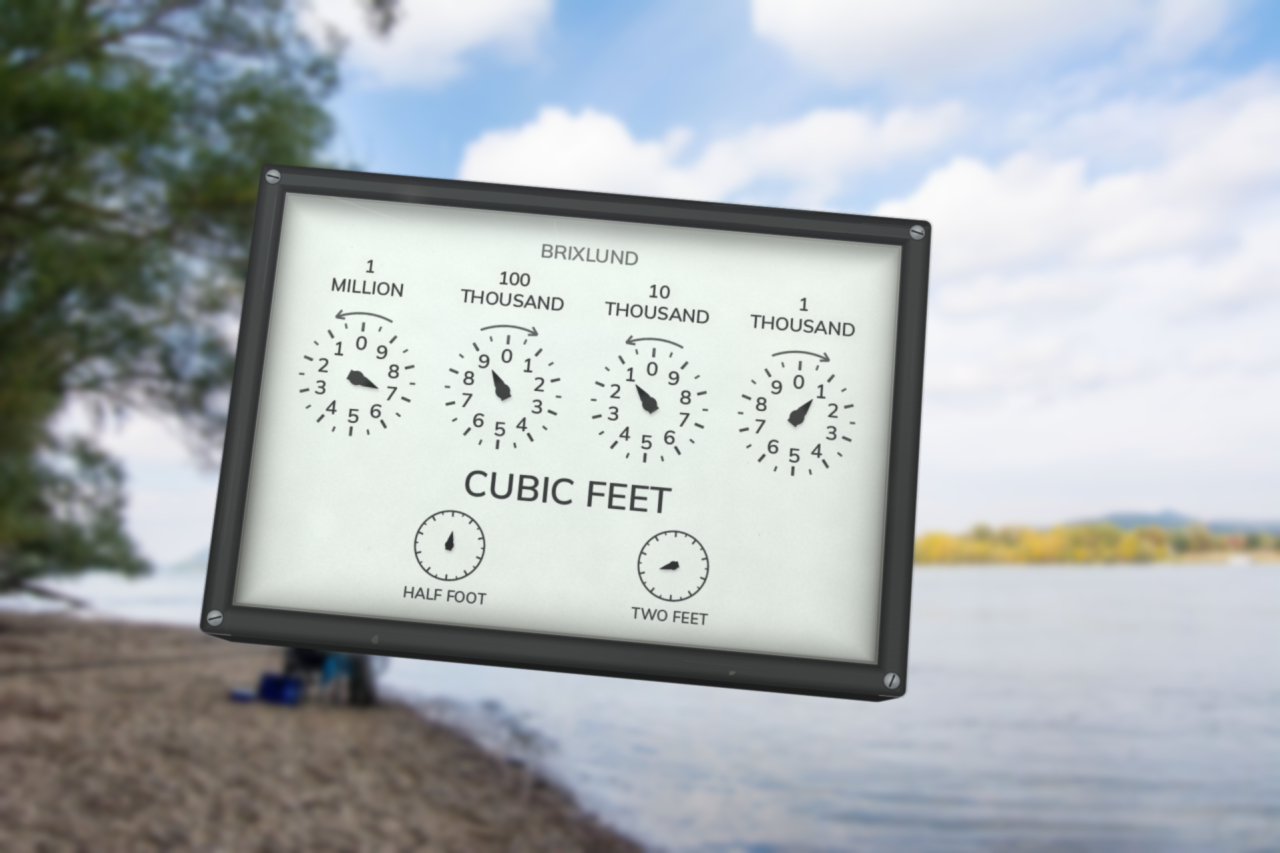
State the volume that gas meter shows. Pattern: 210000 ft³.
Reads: 691100 ft³
